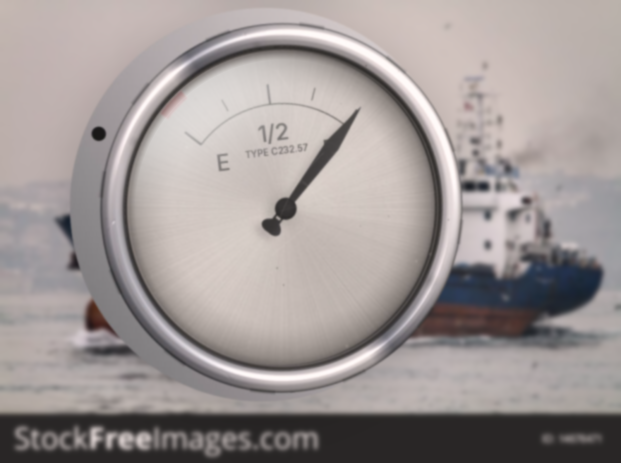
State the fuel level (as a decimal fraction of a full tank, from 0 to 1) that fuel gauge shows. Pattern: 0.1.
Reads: 1
